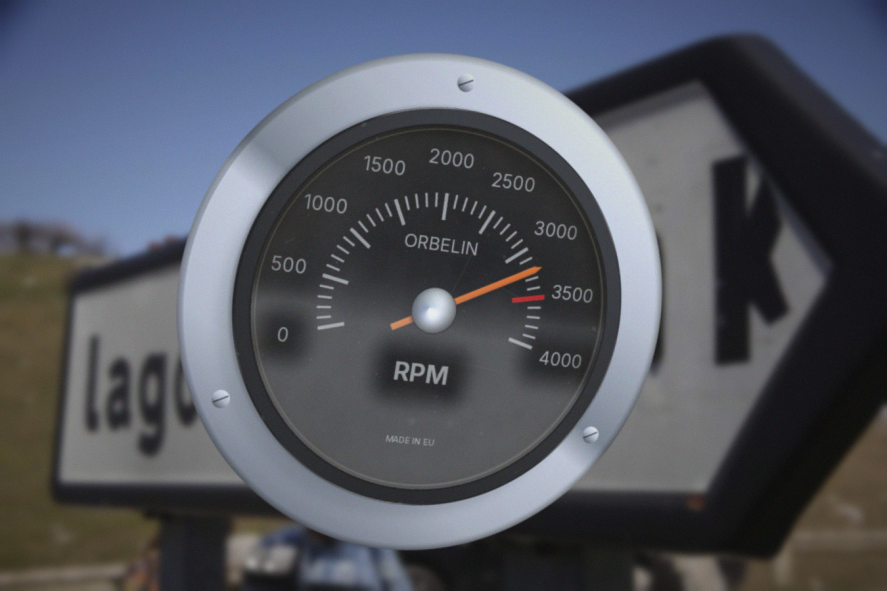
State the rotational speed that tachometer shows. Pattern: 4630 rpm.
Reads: 3200 rpm
